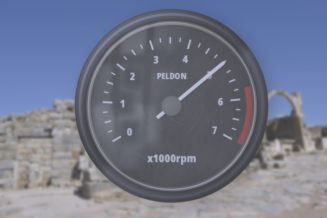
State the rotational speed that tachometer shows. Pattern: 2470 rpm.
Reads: 5000 rpm
